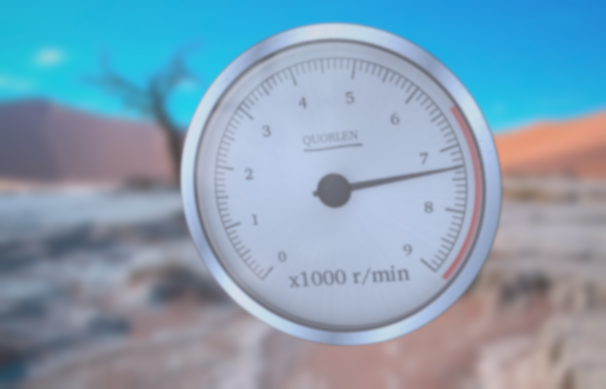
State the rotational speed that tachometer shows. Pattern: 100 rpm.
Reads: 7300 rpm
